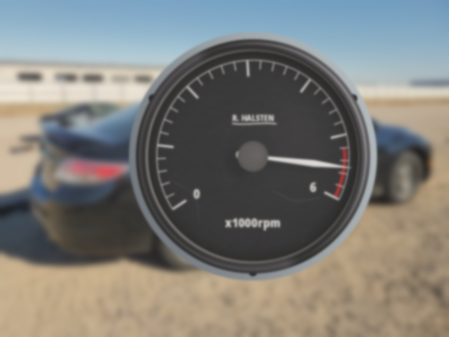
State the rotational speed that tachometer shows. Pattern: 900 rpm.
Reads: 5500 rpm
